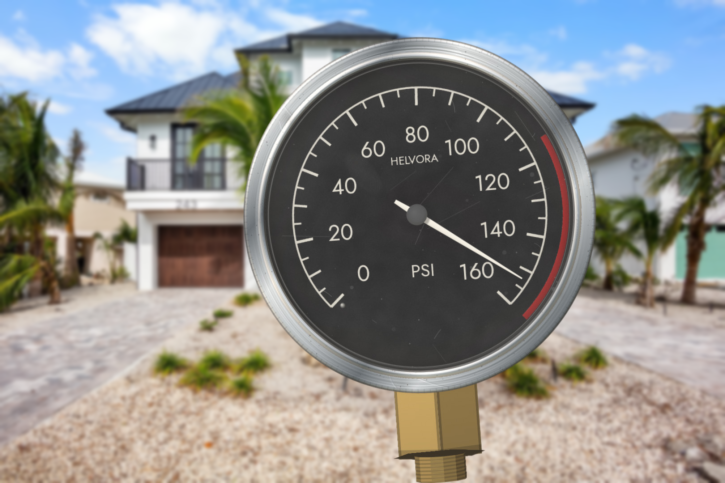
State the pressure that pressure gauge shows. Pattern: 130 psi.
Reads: 152.5 psi
